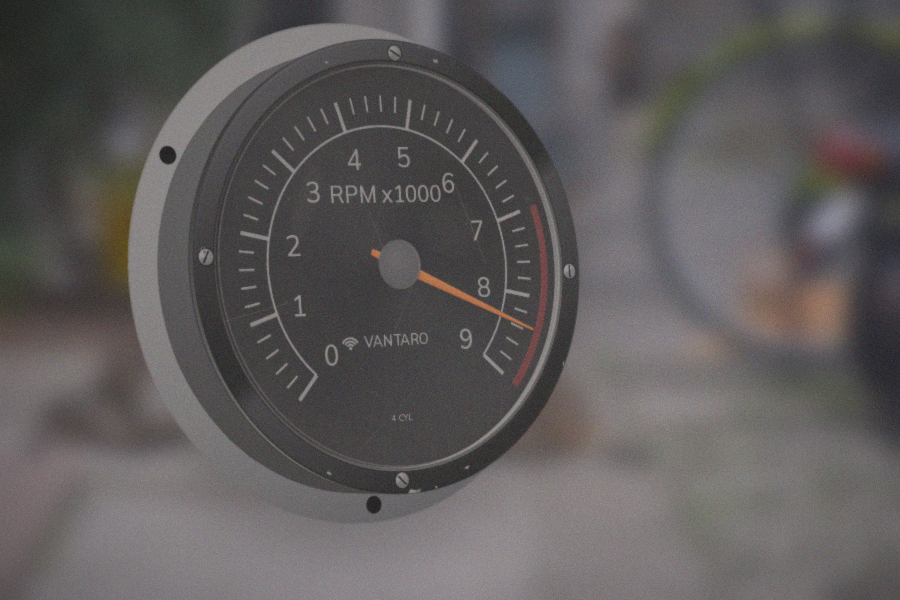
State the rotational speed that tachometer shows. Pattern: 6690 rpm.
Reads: 8400 rpm
